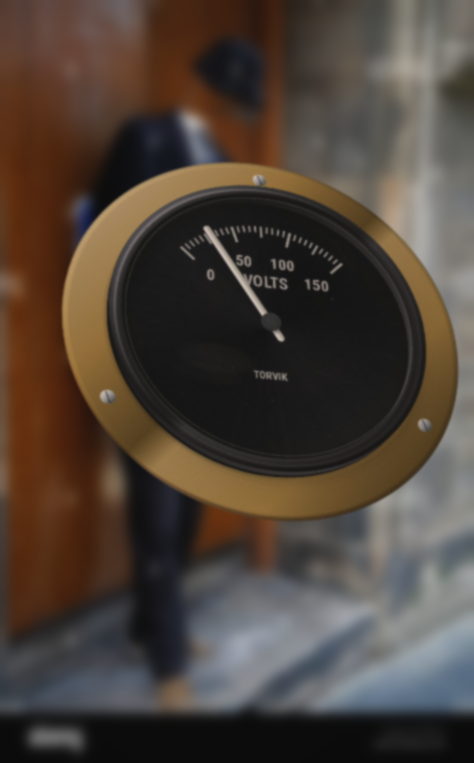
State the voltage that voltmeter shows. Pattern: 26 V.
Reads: 25 V
